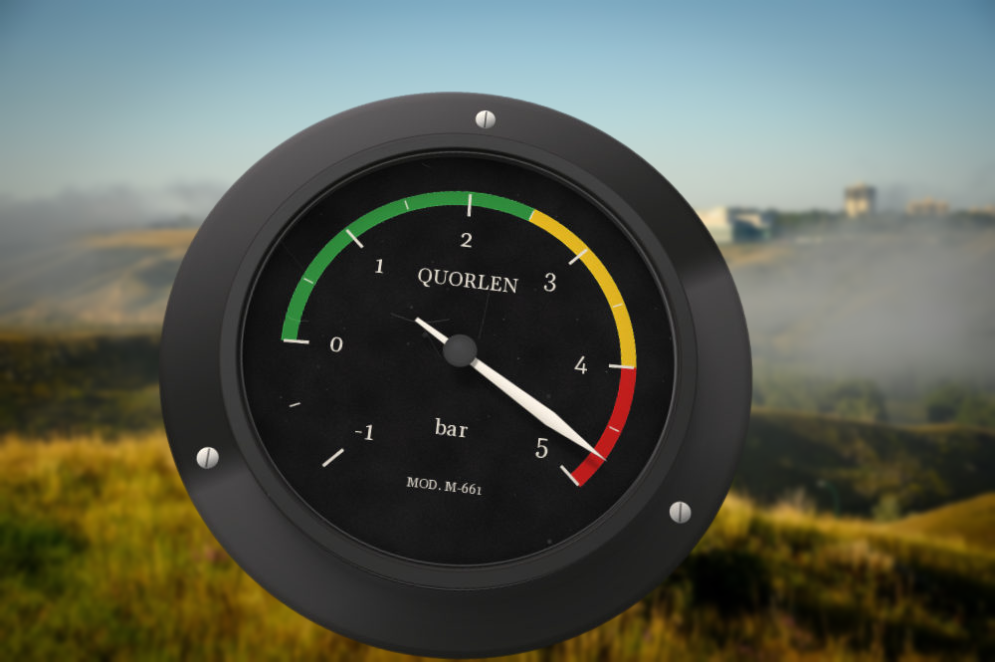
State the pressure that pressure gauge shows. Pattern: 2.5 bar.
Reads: 4.75 bar
